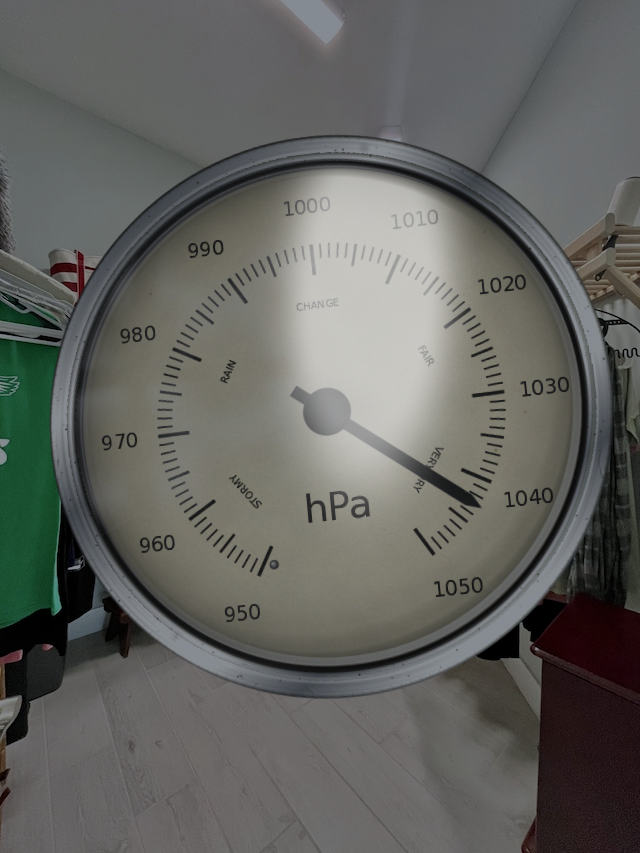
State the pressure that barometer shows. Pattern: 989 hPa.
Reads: 1043 hPa
